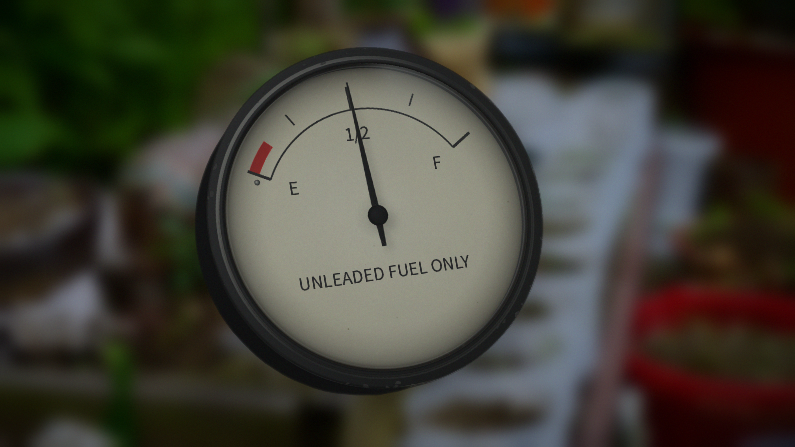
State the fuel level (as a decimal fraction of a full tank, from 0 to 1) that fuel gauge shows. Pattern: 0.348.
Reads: 0.5
